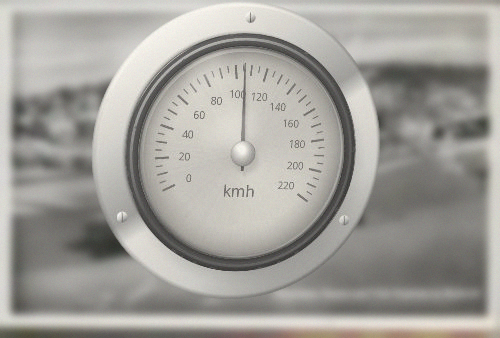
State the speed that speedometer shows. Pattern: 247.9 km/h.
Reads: 105 km/h
